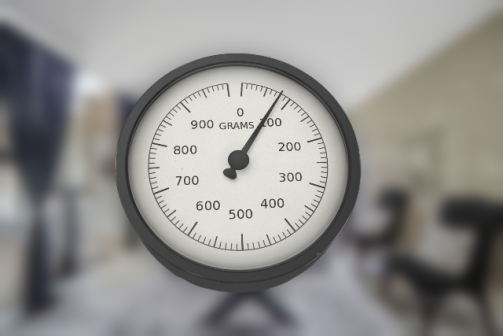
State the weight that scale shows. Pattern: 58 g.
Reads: 80 g
